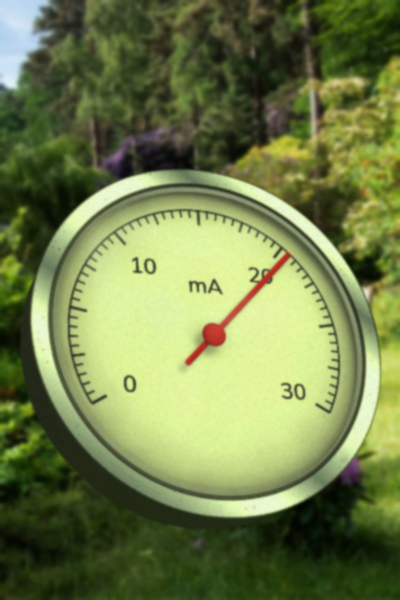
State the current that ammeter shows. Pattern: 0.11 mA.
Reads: 20.5 mA
